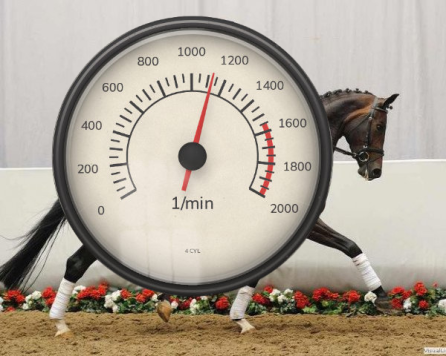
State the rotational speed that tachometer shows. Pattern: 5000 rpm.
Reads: 1125 rpm
